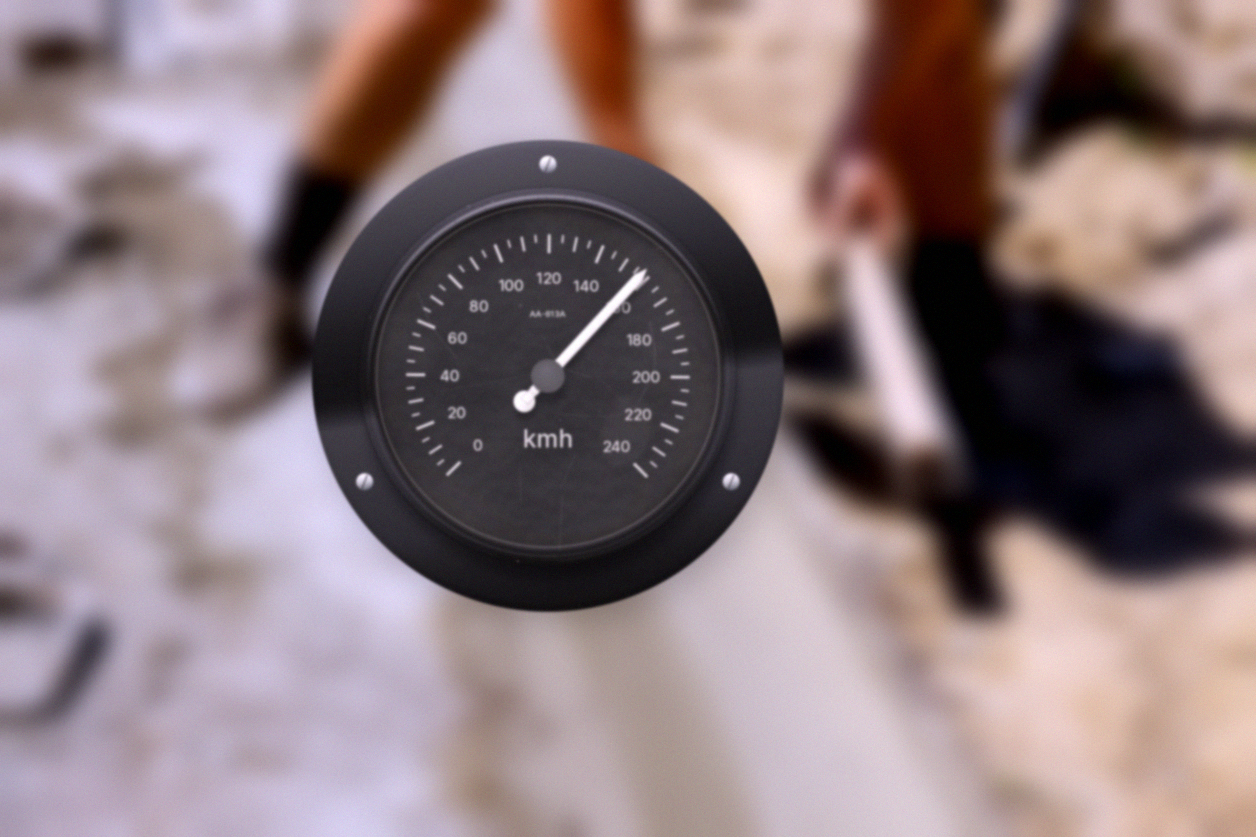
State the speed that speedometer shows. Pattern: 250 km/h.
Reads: 157.5 km/h
